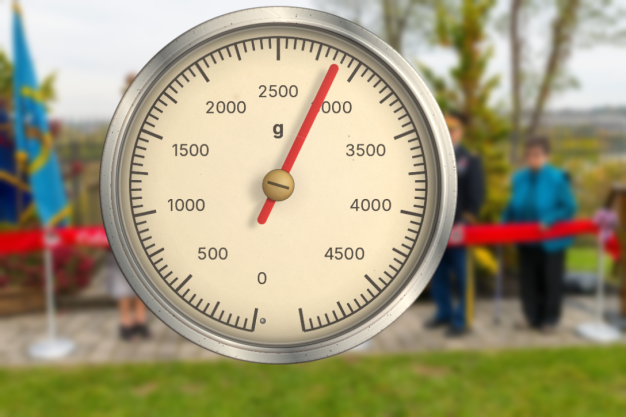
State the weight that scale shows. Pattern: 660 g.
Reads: 2875 g
